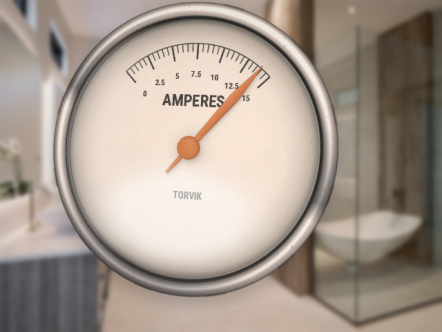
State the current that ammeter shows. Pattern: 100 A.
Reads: 14 A
